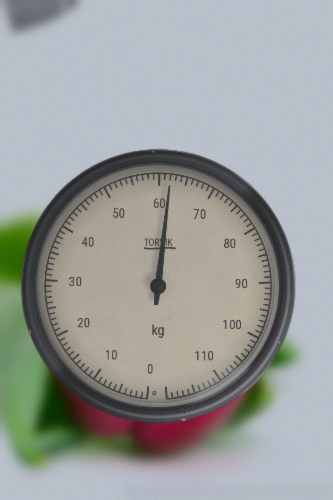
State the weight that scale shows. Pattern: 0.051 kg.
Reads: 62 kg
